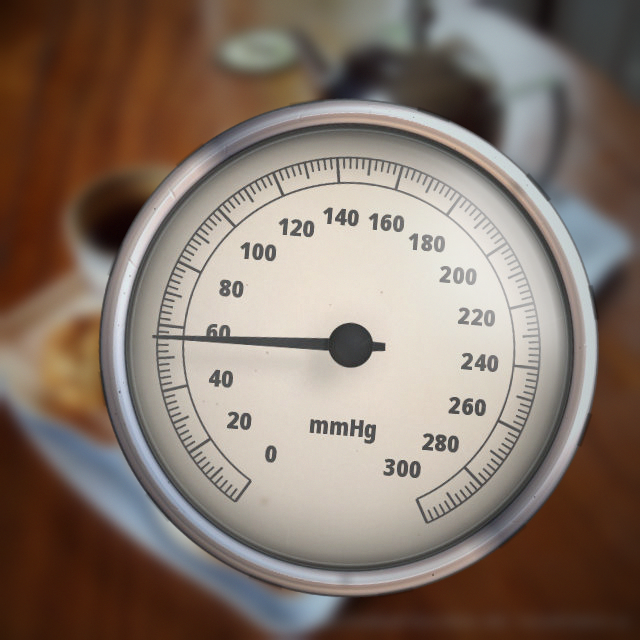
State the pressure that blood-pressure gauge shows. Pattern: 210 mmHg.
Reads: 56 mmHg
